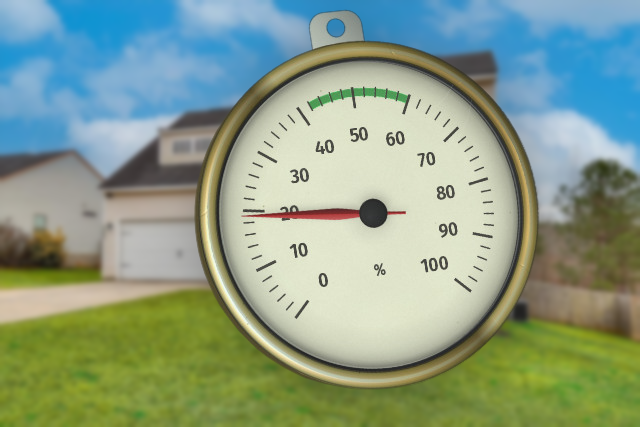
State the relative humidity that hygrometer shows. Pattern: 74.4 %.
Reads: 19 %
